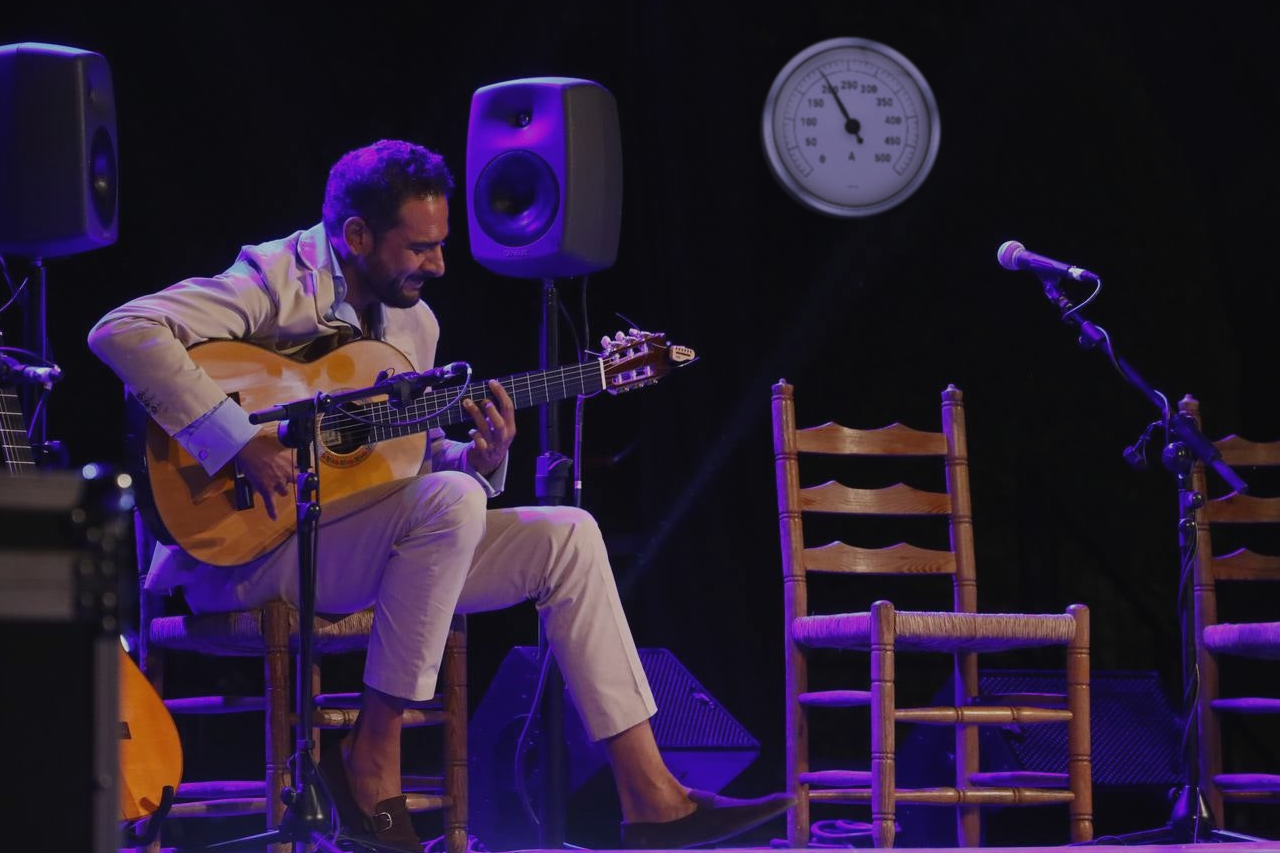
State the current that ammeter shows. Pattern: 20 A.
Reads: 200 A
